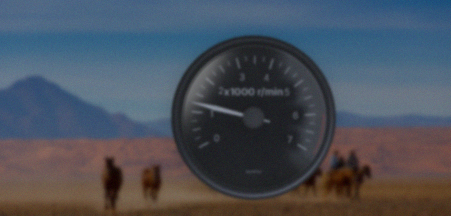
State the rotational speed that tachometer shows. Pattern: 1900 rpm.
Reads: 1250 rpm
